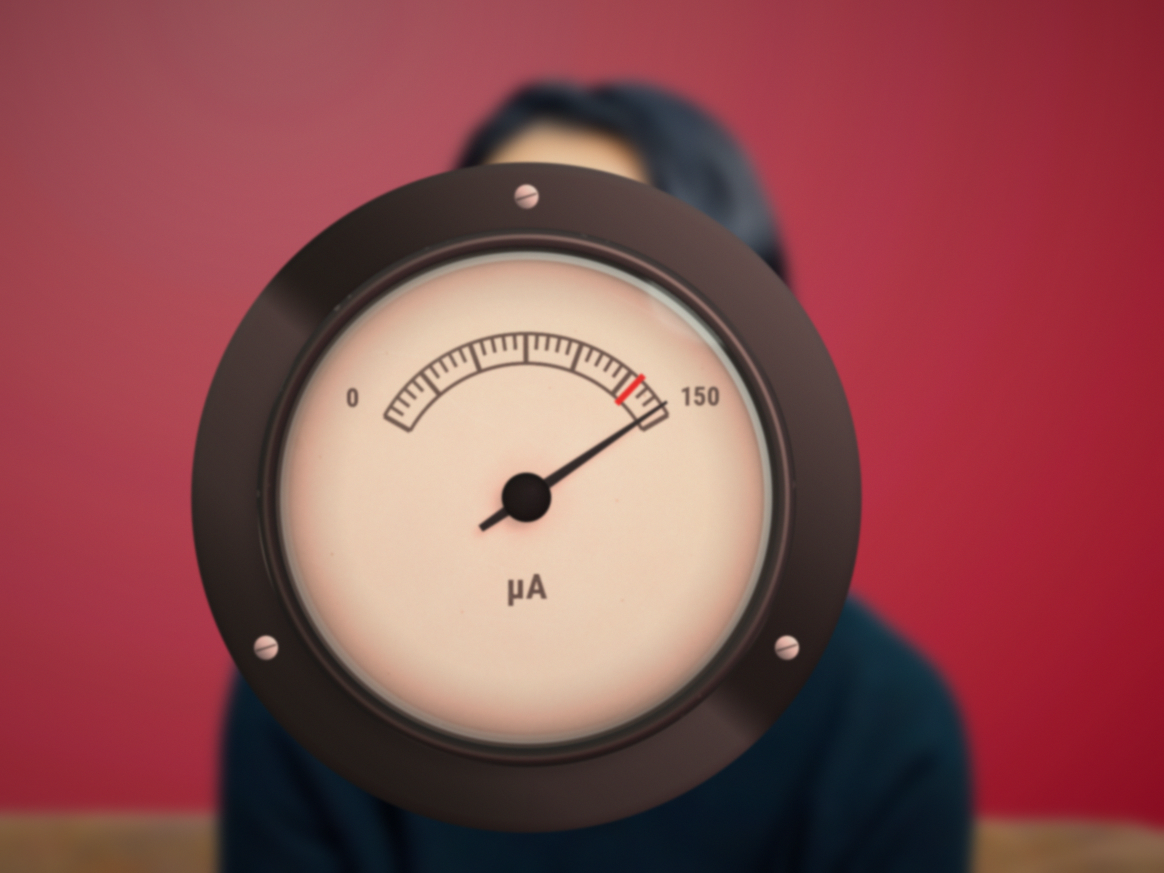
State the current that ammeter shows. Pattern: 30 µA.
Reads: 145 µA
